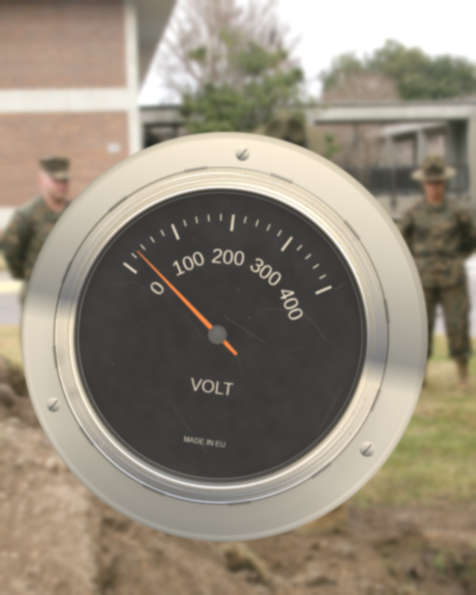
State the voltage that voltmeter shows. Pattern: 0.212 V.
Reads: 30 V
